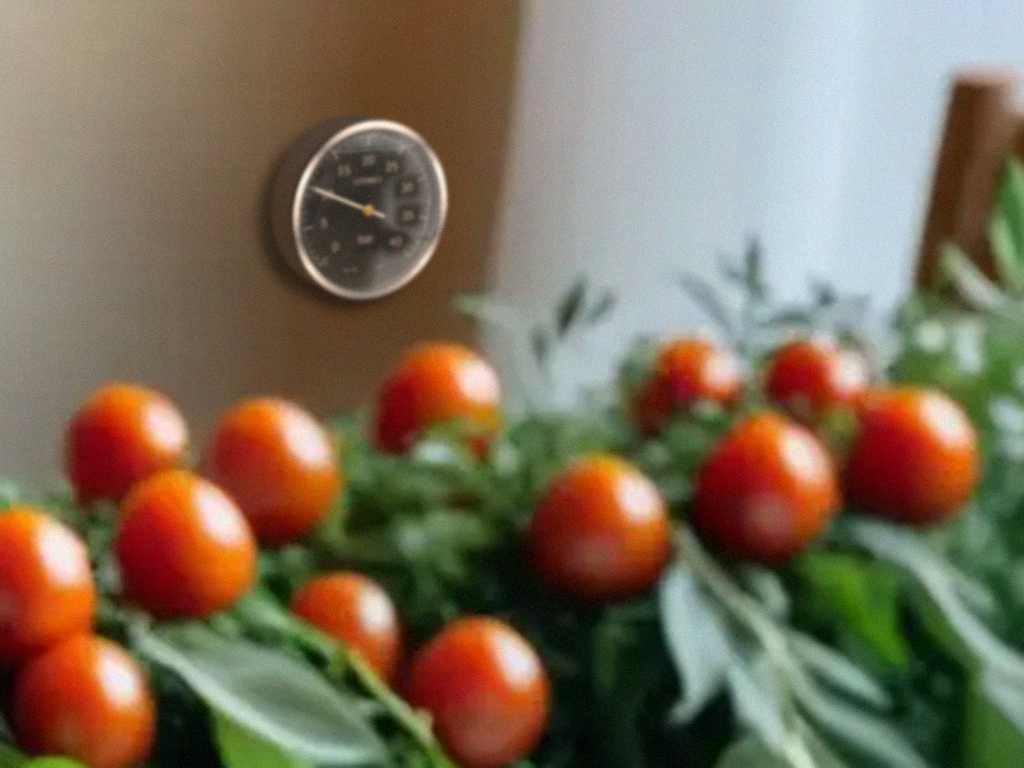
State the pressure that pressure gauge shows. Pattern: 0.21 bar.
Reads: 10 bar
